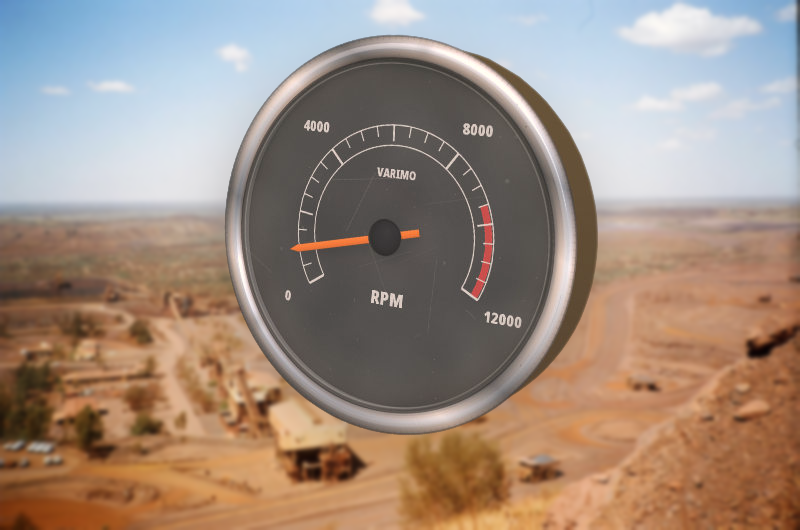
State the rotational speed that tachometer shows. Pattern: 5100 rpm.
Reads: 1000 rpm
